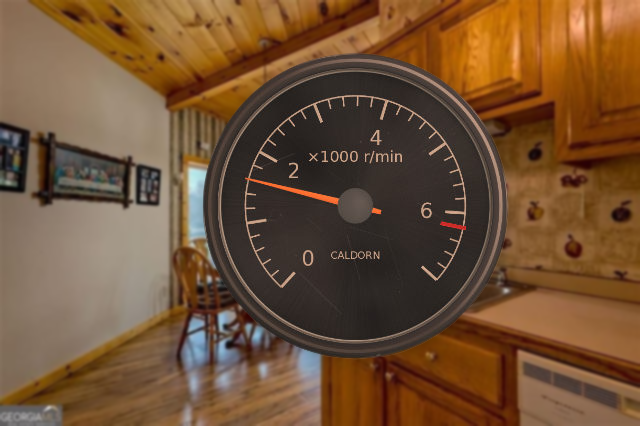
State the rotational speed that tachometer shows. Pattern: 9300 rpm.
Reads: 1600 rpm
